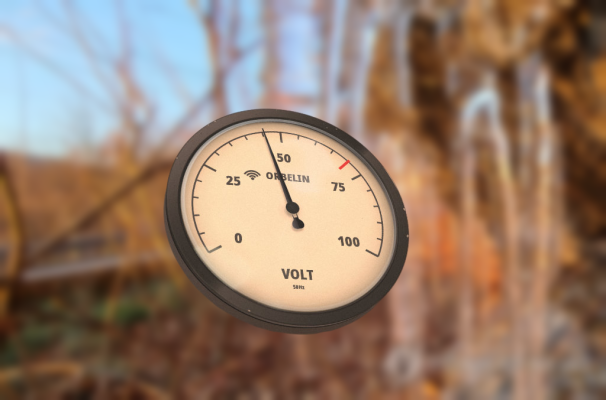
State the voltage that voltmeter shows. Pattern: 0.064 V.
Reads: 45 V
